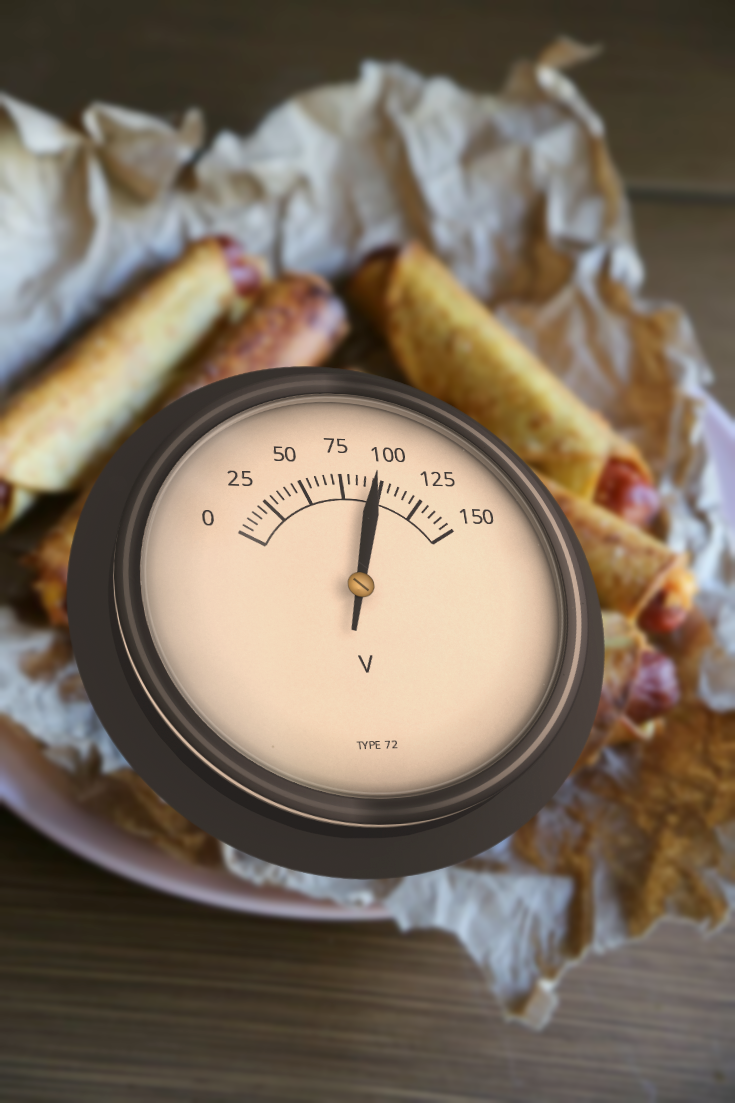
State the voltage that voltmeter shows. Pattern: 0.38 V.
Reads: 95 V
